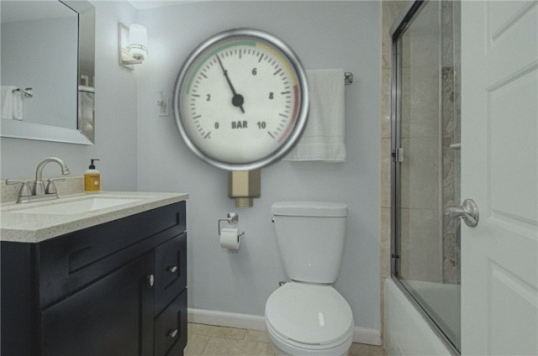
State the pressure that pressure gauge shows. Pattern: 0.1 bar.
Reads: 4 bar
